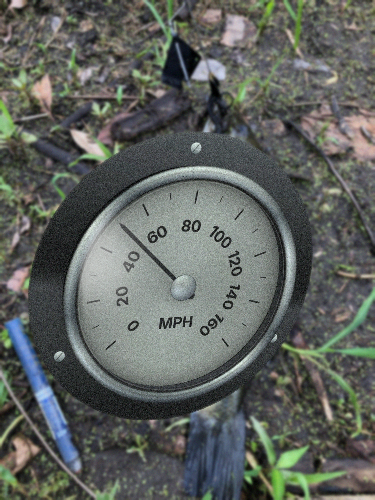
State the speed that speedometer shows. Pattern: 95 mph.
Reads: 50 mph
